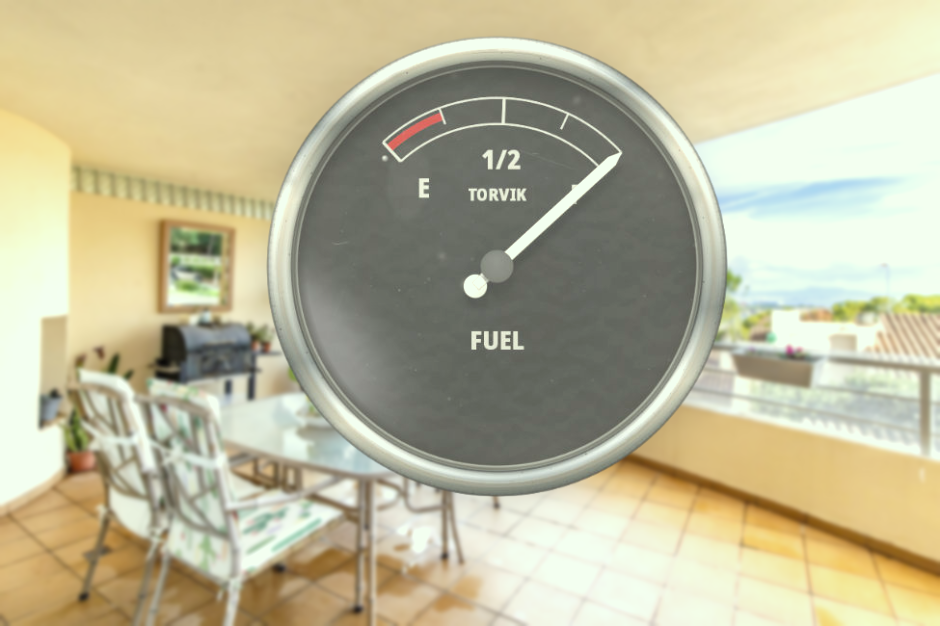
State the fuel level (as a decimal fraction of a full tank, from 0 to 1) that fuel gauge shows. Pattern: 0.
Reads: 1
